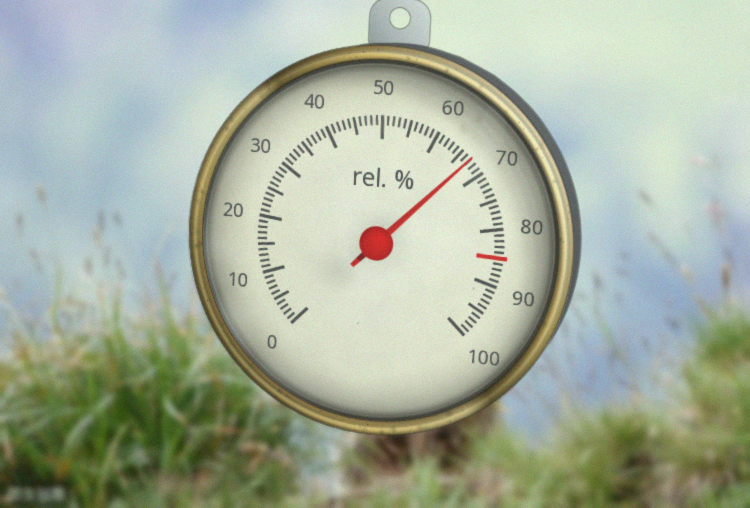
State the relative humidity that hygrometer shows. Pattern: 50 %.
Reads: 67 %
